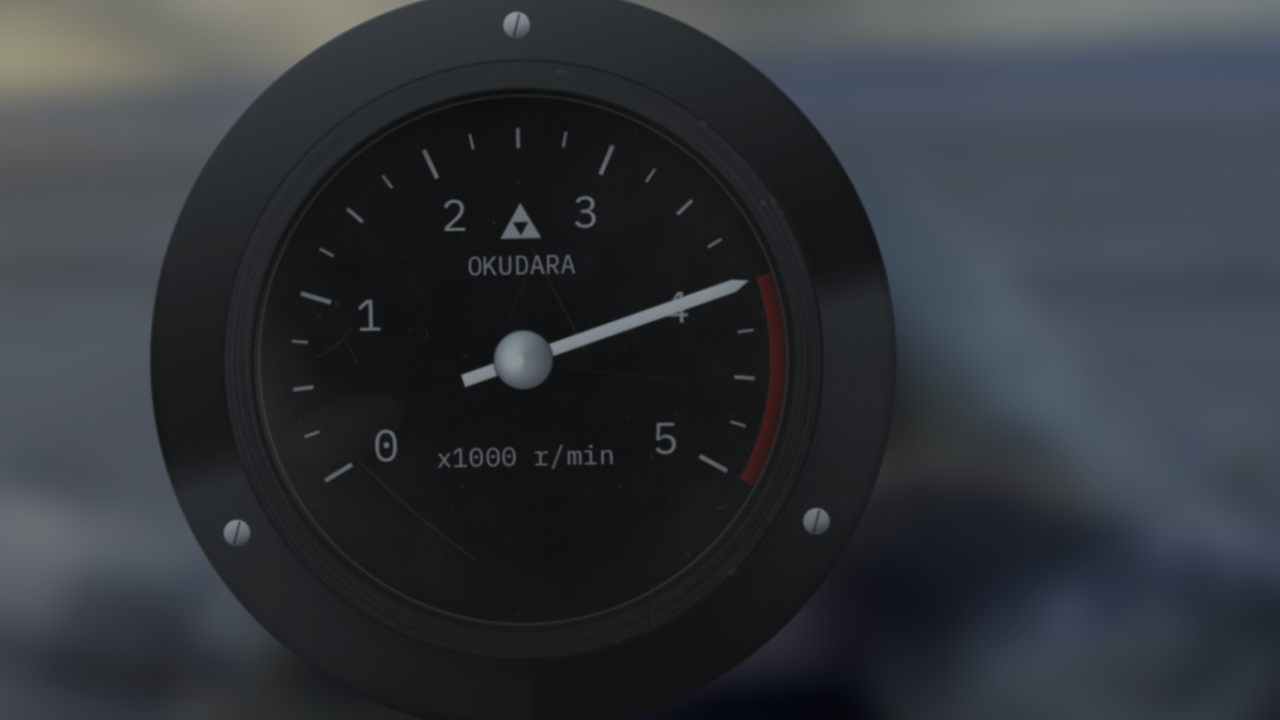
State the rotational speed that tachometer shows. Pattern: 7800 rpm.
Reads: 4000 rpm
